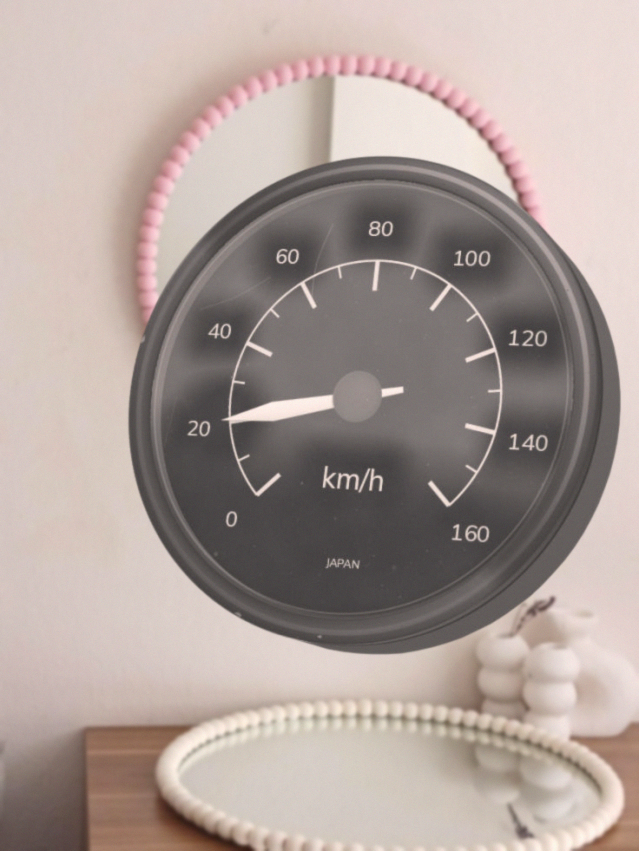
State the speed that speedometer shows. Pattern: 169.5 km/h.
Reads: 20 km/h
